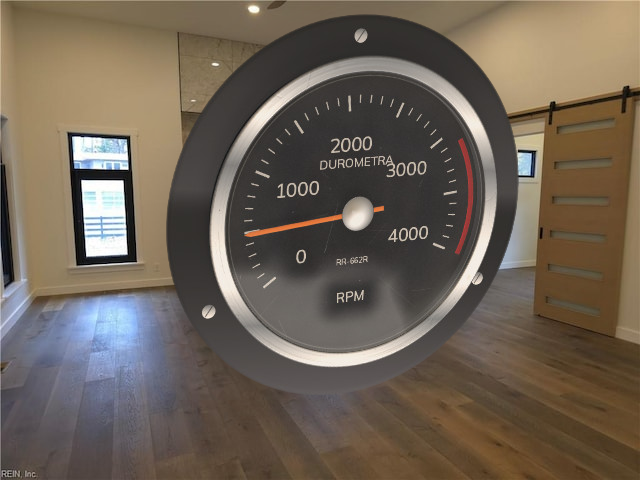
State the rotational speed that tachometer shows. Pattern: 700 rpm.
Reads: 500 rpm
